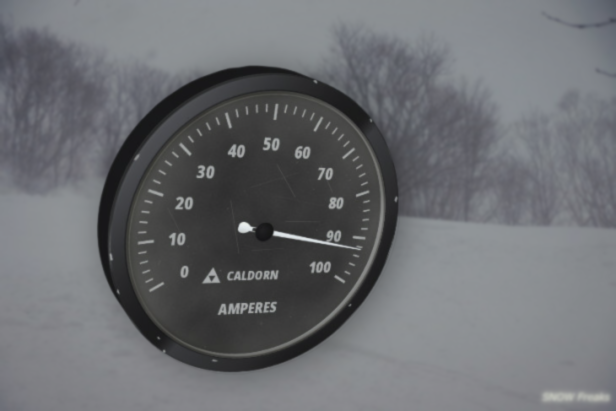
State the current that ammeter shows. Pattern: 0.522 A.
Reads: 92 A
